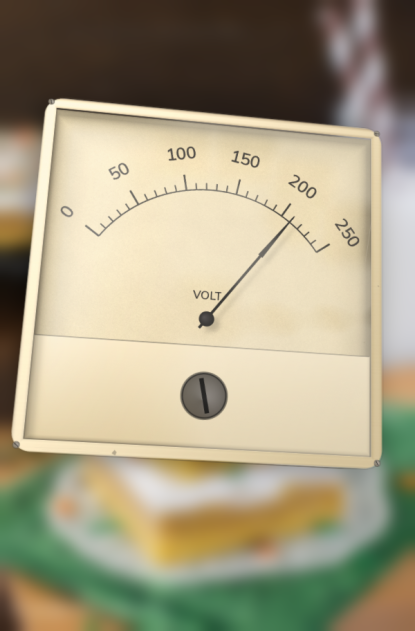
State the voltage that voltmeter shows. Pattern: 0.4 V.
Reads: 210 V
